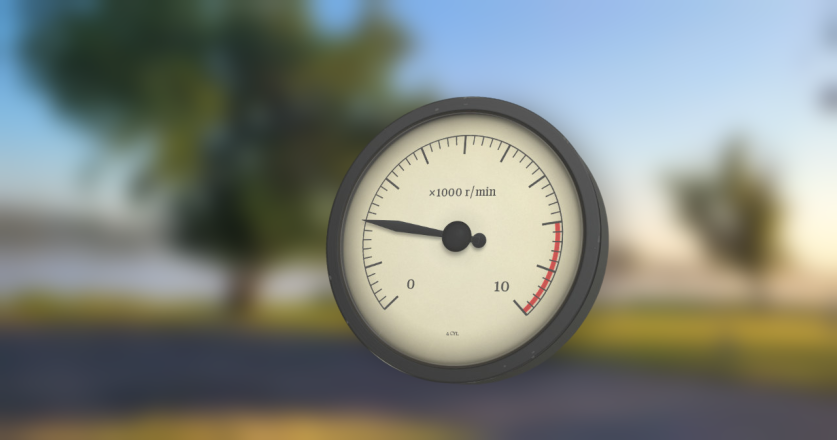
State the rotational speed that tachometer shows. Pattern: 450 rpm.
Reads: 2000 rpm
